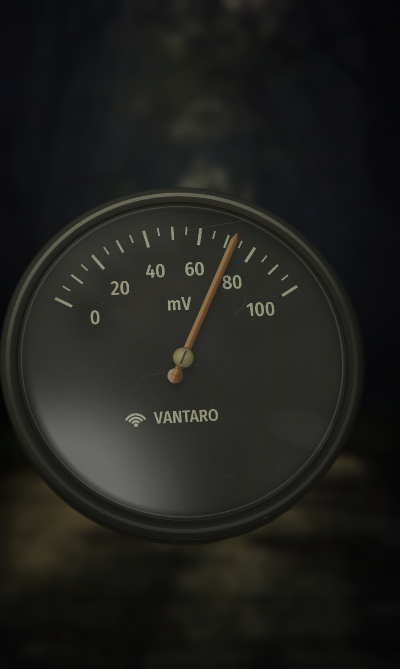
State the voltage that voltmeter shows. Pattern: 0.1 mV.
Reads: 72.5 mV
